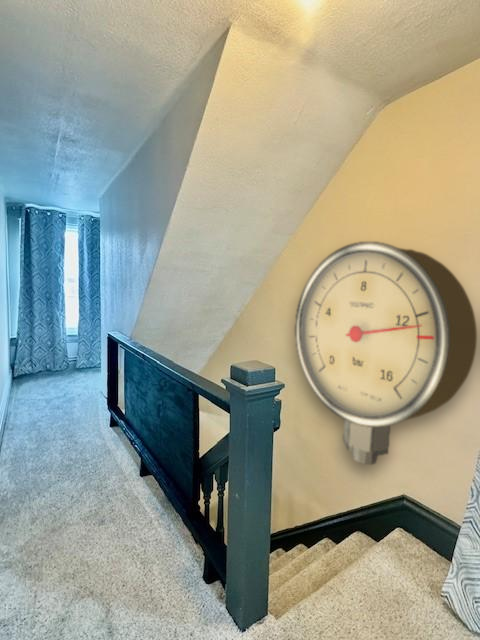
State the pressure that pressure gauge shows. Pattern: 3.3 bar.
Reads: 12.5 bar
